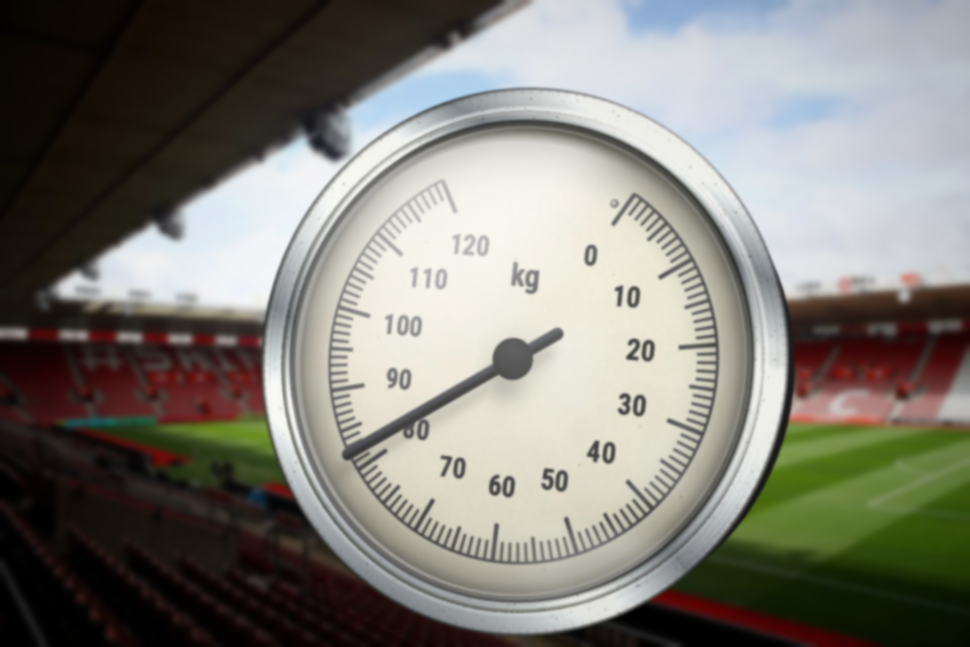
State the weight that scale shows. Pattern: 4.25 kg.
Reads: 82 kg
